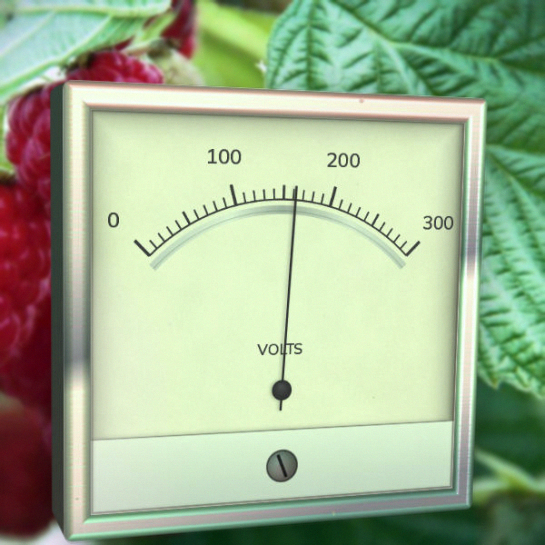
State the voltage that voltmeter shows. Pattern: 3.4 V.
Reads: 160 V
